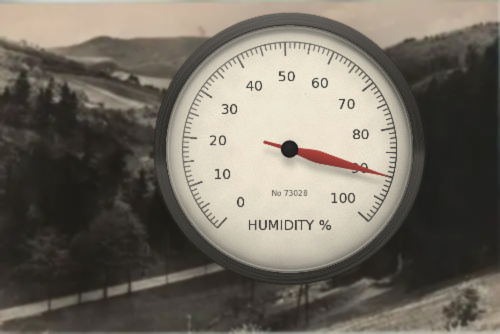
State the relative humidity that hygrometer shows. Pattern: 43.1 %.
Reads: 90 %
